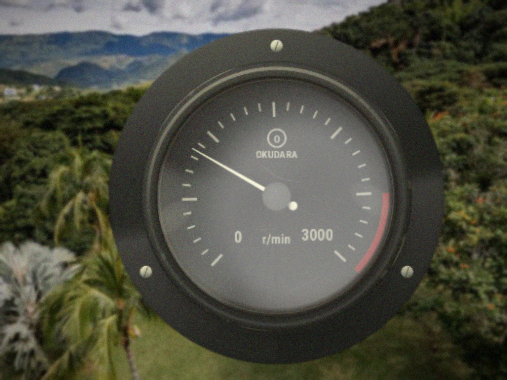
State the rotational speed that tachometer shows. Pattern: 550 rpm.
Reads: 850 rpm
